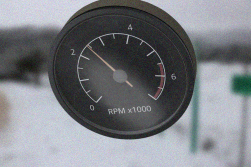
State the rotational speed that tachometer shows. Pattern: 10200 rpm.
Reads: 2500 rpm
